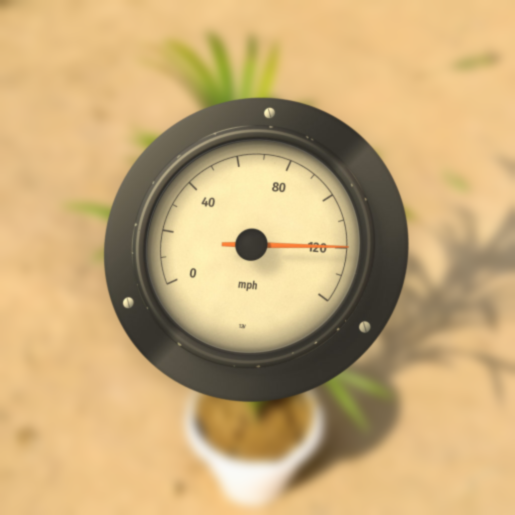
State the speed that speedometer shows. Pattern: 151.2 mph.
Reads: 120 mph
